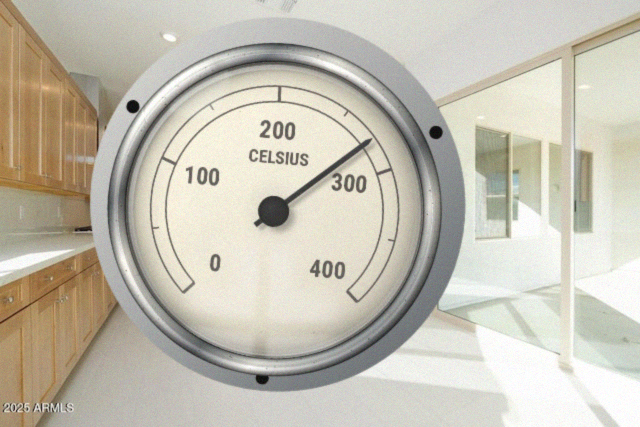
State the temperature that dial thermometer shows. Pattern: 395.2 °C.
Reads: 275 °C
